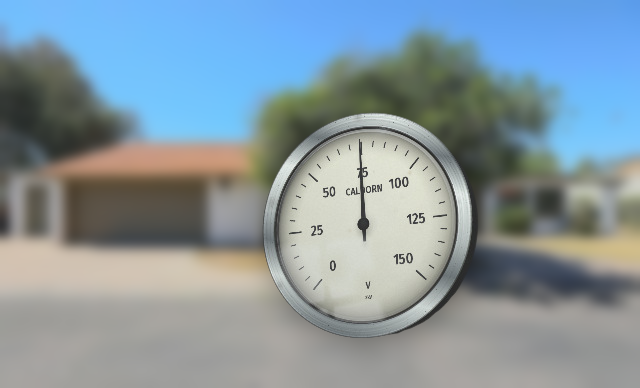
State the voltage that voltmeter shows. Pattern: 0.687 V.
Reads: 75 V
